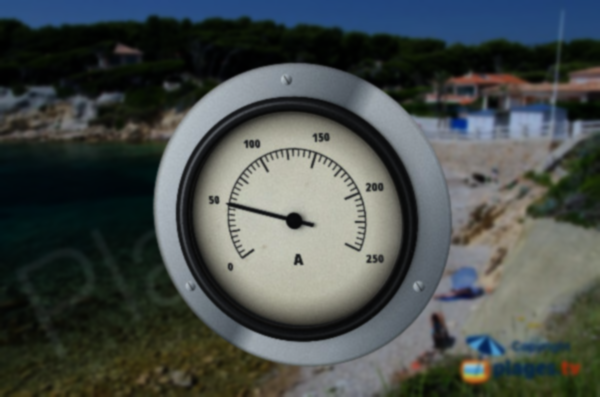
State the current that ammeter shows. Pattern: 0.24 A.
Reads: 50 A
